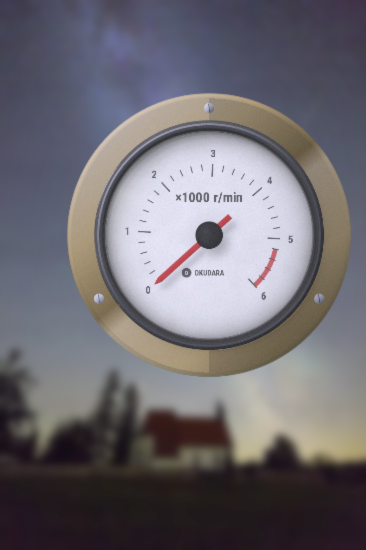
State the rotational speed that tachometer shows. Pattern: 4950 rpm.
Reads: 0 rpm
